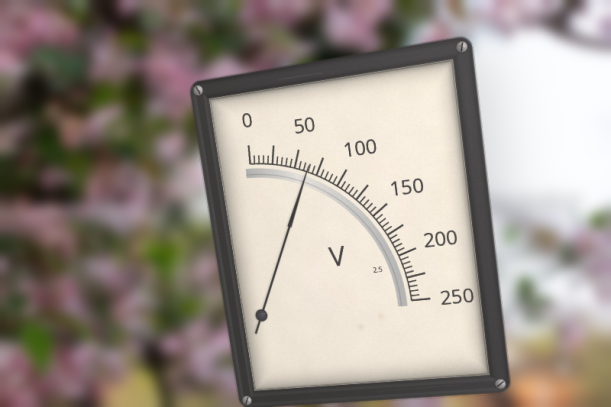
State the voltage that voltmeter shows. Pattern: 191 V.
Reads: 65 V
